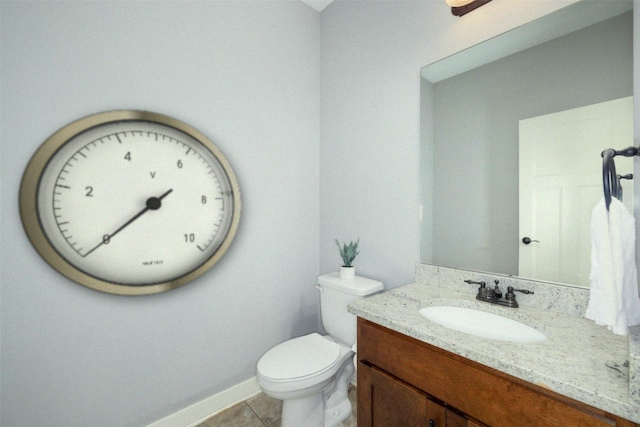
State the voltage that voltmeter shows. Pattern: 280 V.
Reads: 0 V
